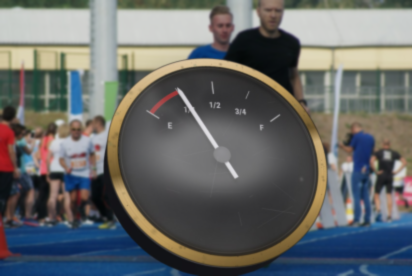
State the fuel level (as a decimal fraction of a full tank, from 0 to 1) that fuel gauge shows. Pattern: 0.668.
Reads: 0.25
